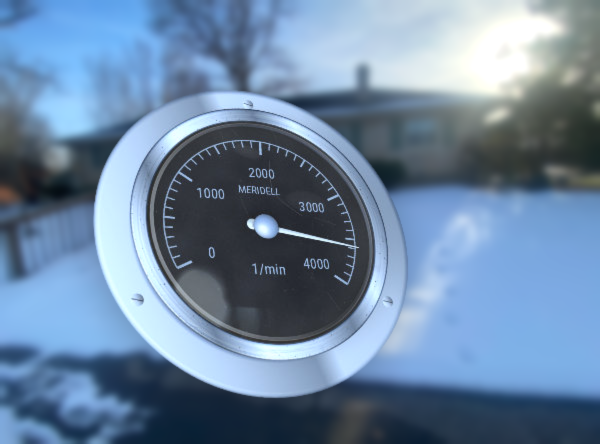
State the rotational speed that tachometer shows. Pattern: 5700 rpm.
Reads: 3600 rpm
